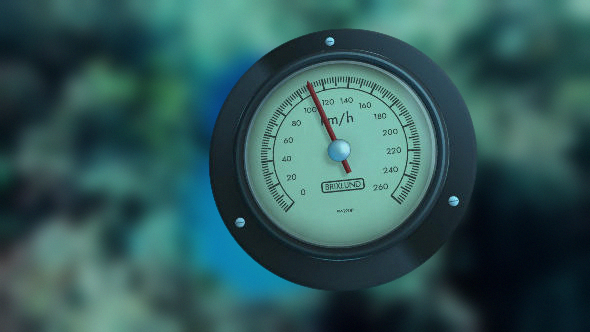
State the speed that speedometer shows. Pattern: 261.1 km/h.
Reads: 110 km/h
